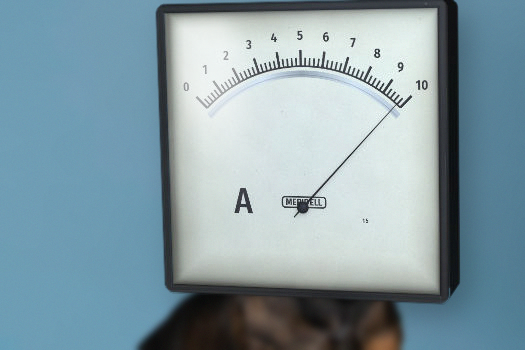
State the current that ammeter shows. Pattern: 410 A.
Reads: 9.8 A
